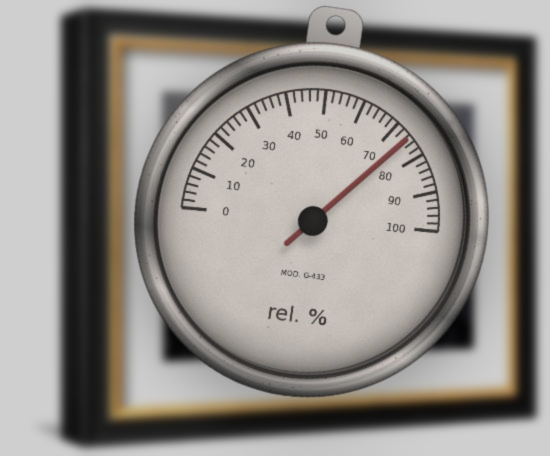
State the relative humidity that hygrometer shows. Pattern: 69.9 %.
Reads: 74 %
